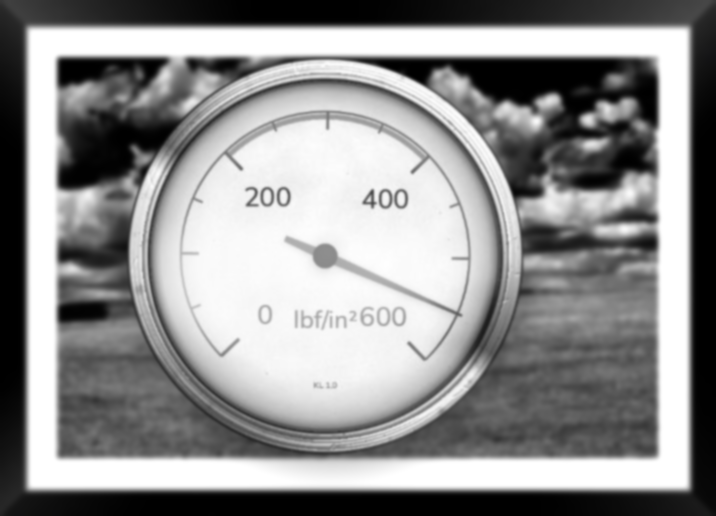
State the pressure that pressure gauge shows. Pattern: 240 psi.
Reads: 550 psi
